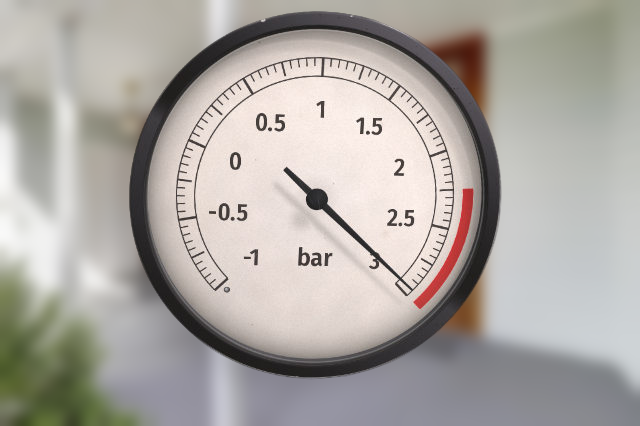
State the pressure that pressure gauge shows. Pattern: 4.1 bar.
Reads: 2.95 bar
